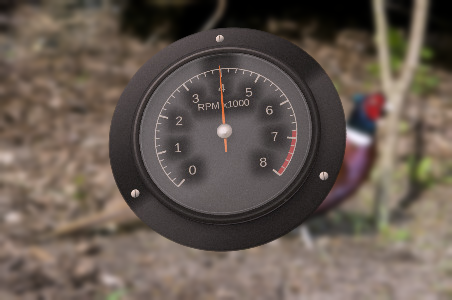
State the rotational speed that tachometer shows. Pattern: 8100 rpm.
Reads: 4000 rpm
